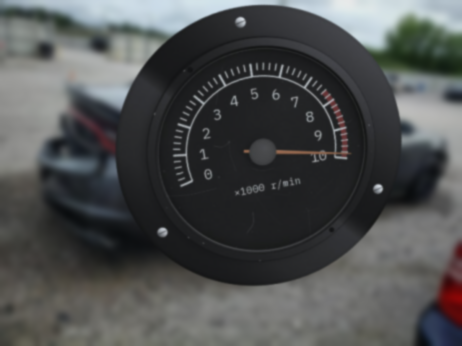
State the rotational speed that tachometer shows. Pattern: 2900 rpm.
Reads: 9800 rpm
